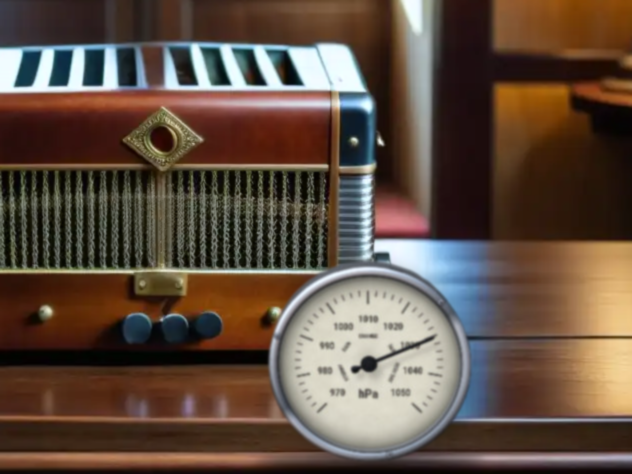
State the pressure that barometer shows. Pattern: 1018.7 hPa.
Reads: 1030 hPa
